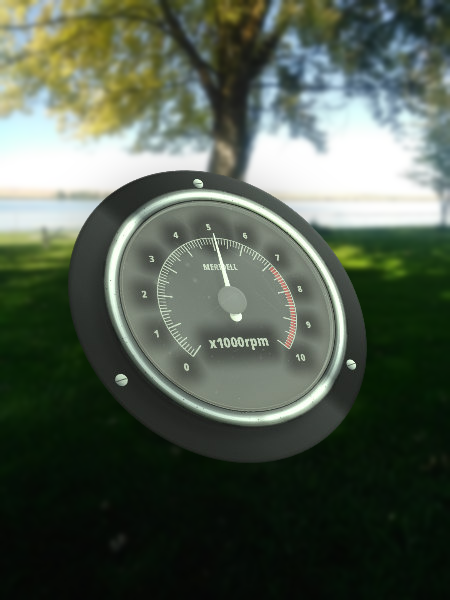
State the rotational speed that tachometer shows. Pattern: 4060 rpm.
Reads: 5000 rpm
